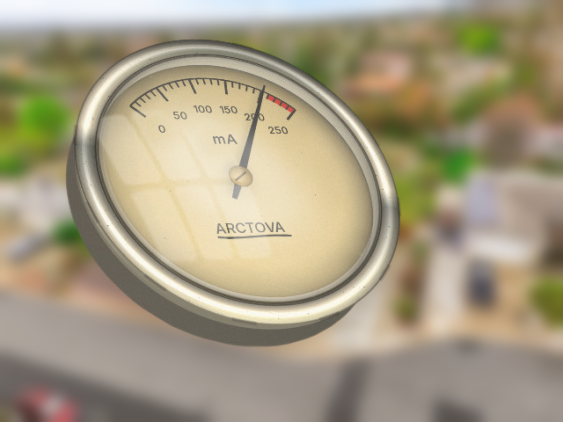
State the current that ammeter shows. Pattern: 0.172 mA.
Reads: 200 mA
